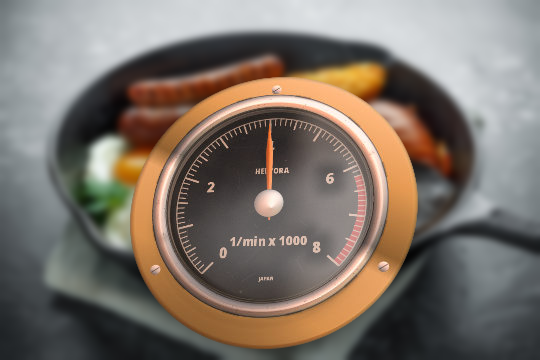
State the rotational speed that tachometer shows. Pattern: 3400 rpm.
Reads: 4000 rpm
